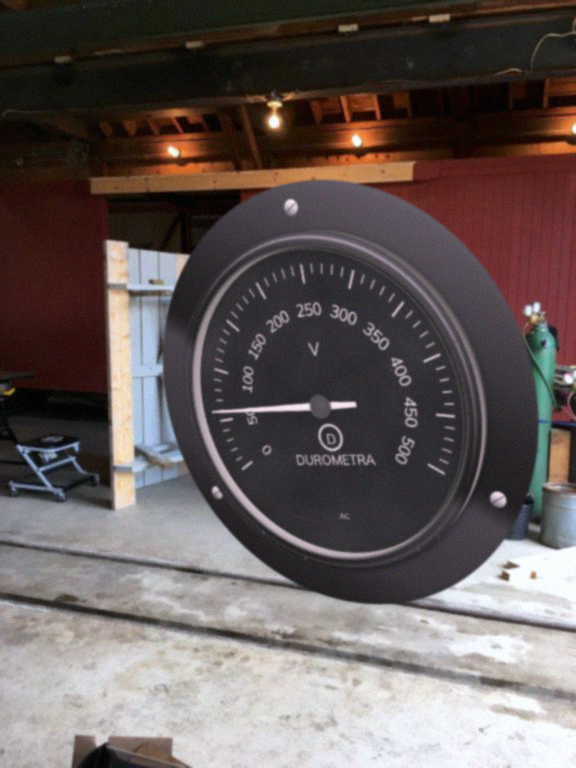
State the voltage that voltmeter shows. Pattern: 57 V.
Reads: 60 V
